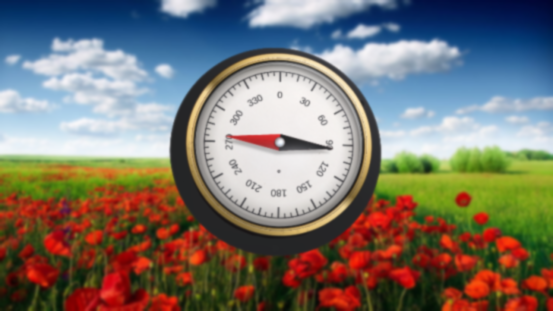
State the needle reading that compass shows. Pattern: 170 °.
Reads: 275 °
